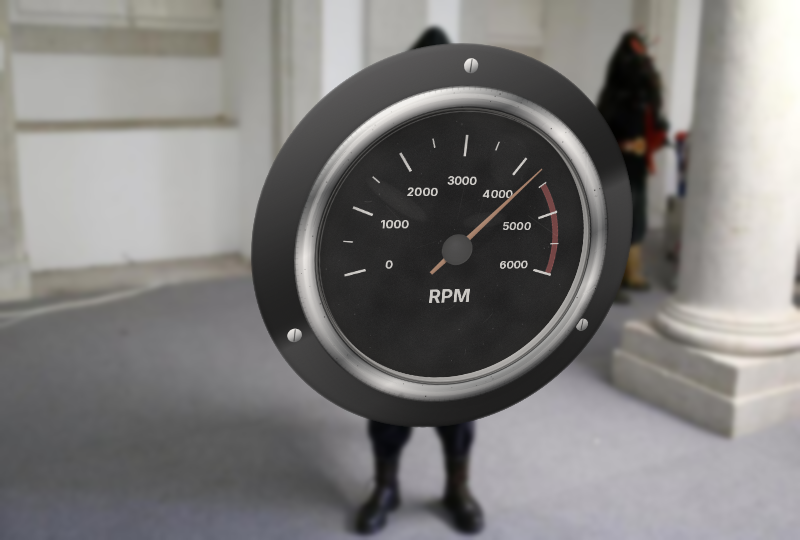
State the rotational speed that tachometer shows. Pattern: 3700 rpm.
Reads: 4250 rpm
